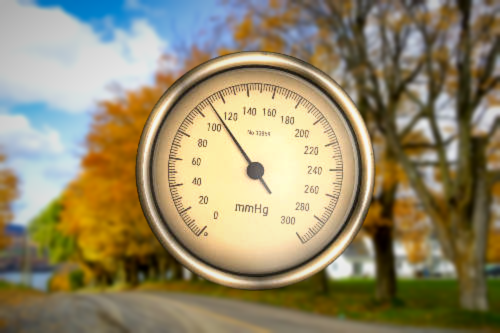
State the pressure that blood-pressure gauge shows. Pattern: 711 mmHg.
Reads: 110 mmHg
